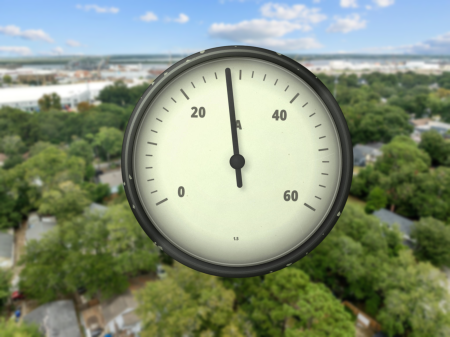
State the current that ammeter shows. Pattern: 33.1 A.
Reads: 28 A
